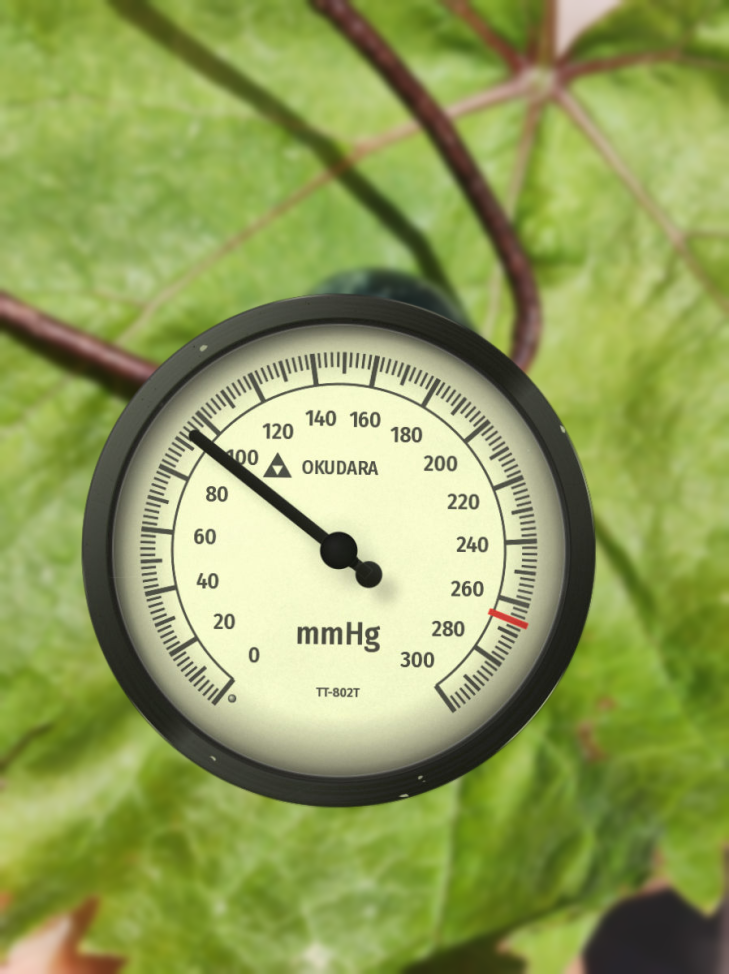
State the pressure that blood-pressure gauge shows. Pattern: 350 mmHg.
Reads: 94 mmHg
